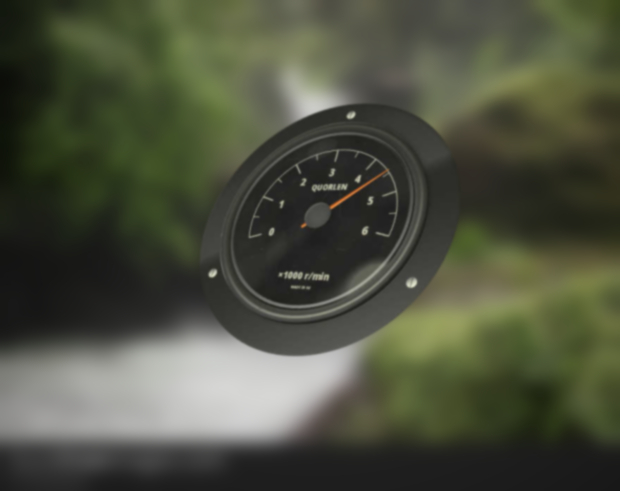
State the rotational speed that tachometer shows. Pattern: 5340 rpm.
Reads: 4500 rpm
